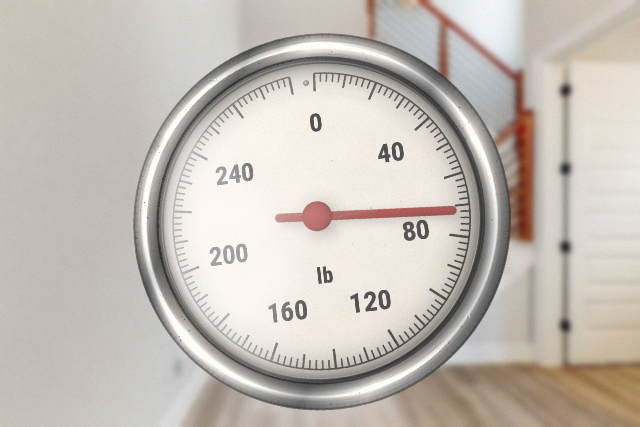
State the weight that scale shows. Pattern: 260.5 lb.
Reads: 72 lb
